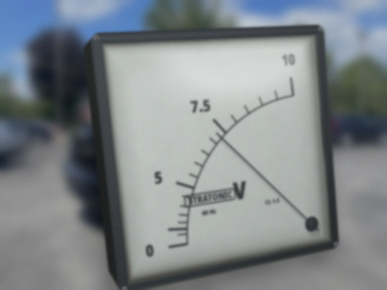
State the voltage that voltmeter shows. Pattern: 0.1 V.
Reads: 7.25 V
